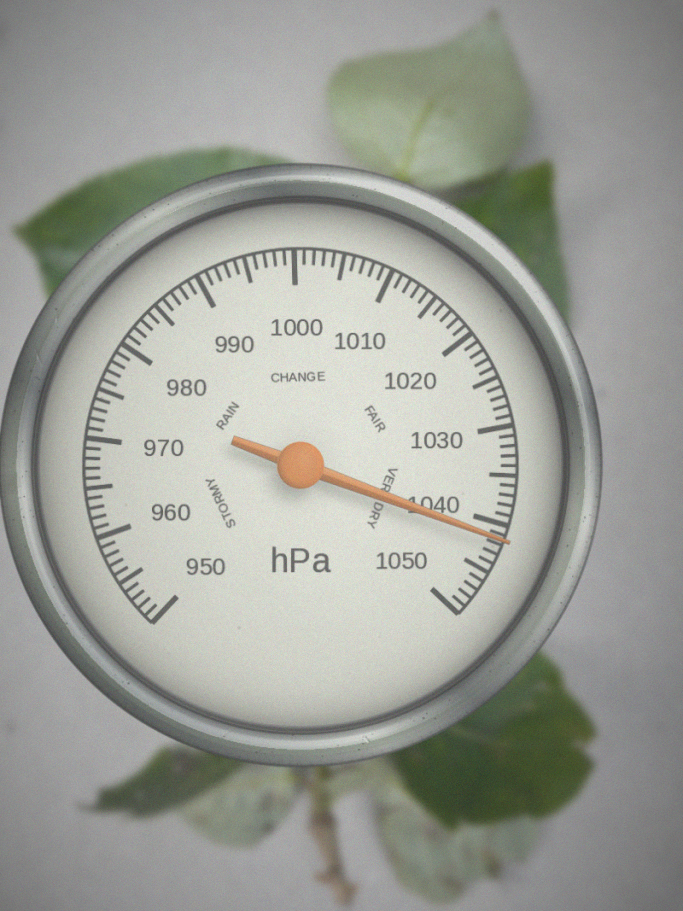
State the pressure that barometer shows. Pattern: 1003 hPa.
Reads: 1041.5 hPa
